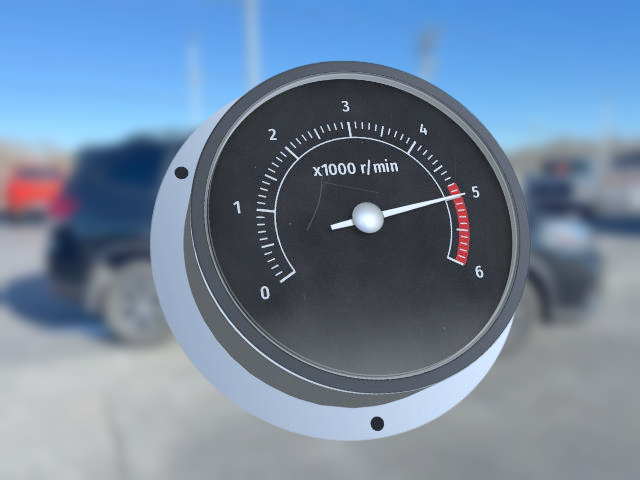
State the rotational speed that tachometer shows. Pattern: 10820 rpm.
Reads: 5000 rpm
